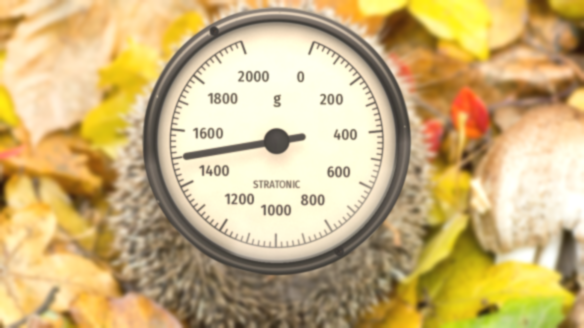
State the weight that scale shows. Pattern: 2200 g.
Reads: 1500 g
